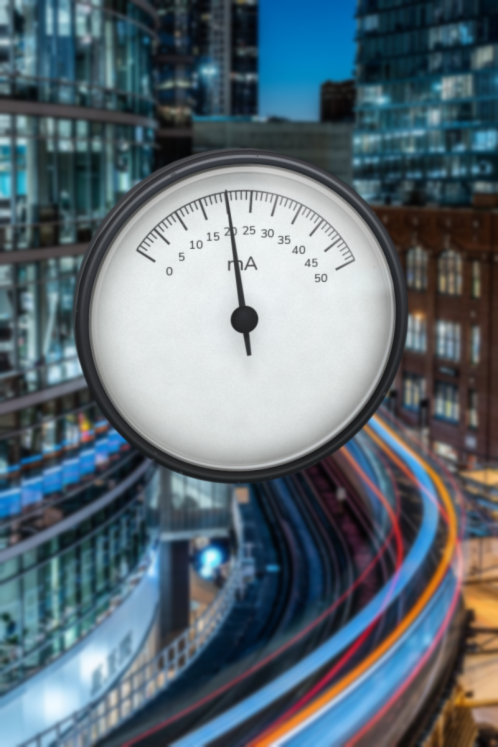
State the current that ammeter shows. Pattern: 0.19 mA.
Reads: 20 mA
